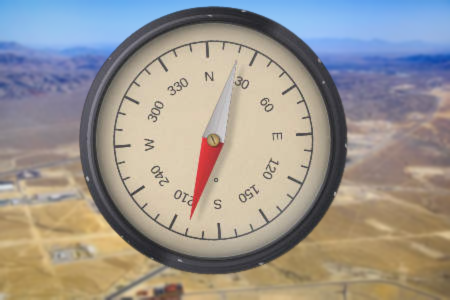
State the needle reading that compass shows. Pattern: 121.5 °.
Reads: 200 °
